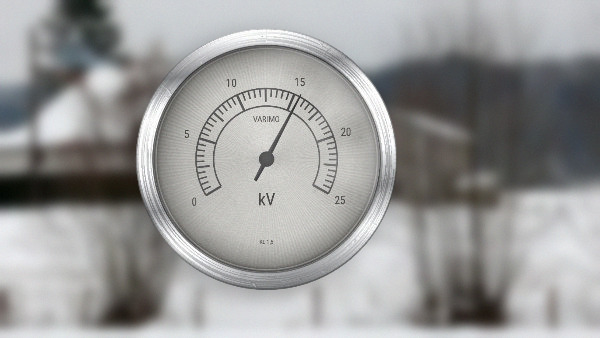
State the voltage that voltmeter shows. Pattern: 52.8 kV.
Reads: 15.5 kV
